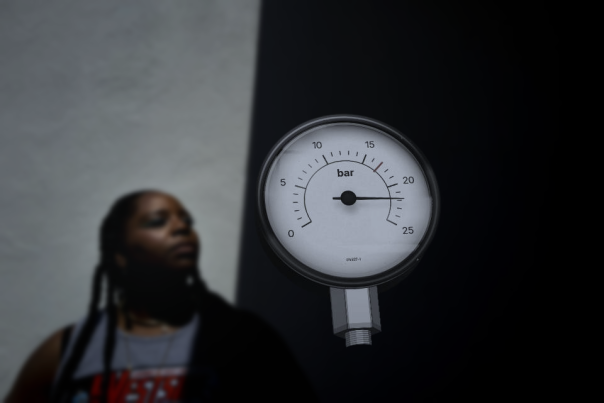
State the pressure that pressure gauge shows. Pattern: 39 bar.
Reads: 22 bar
